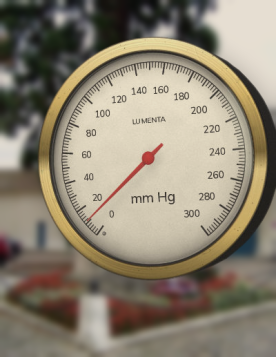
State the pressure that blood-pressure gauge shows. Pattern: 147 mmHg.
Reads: 10 mmHg
